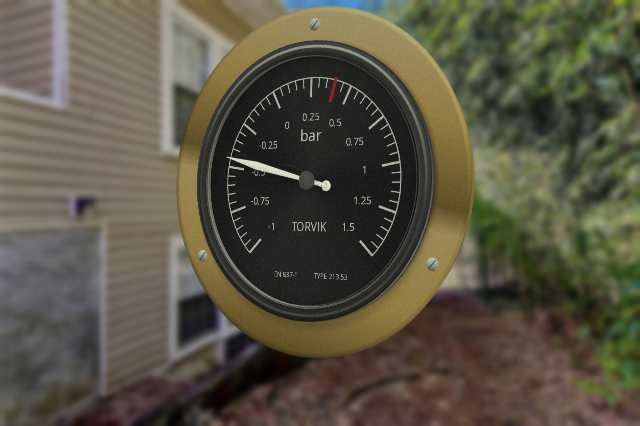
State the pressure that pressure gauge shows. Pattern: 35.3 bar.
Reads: -0.45 bar
